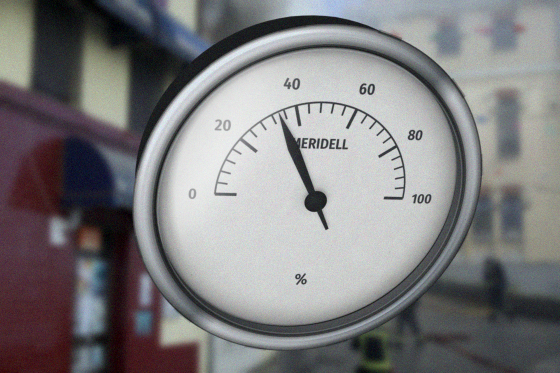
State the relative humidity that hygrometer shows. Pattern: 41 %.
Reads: 34 %
